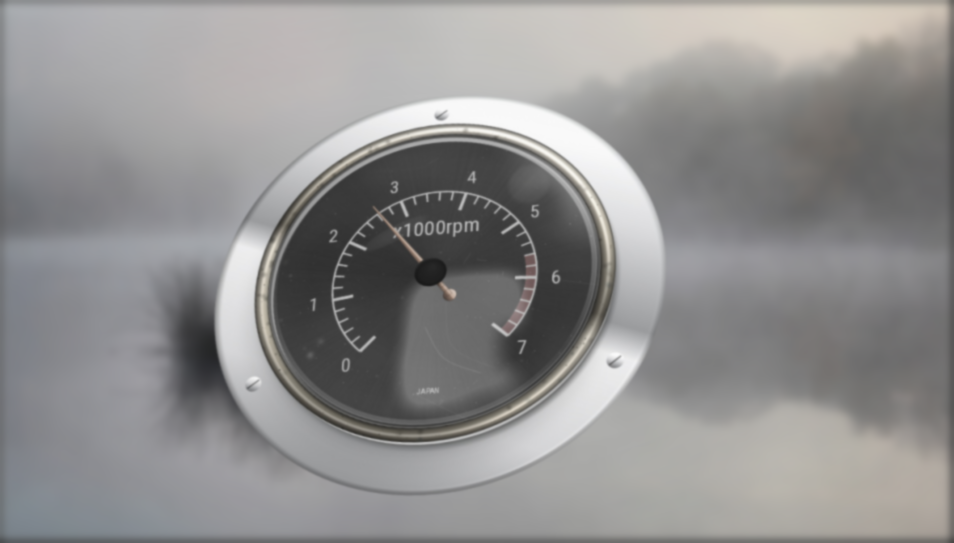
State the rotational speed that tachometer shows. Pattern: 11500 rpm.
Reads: 2600 rpm
